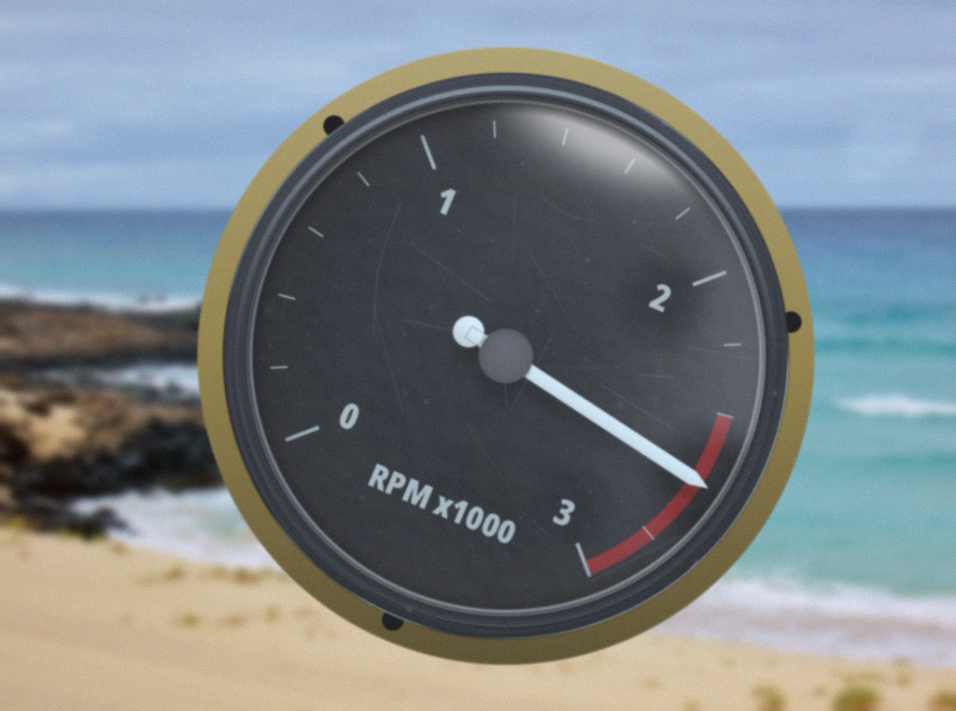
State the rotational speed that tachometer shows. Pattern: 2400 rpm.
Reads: 2600 rpm
